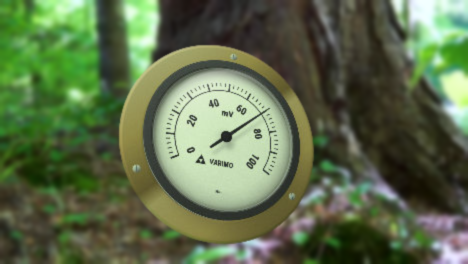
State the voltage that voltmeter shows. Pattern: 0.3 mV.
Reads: 70 mV
